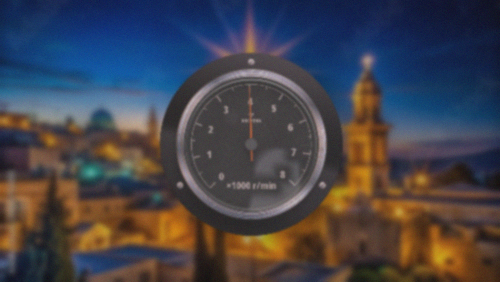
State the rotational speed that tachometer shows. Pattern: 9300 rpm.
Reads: 4000 rpm
